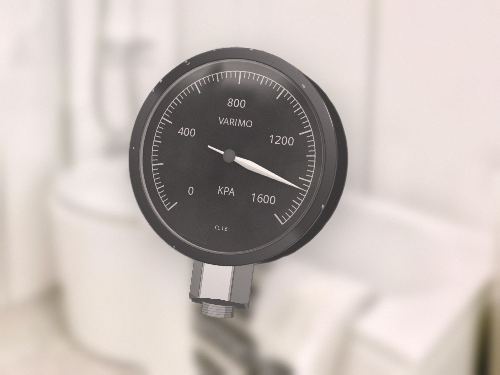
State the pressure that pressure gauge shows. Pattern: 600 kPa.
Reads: 1440 kPa
